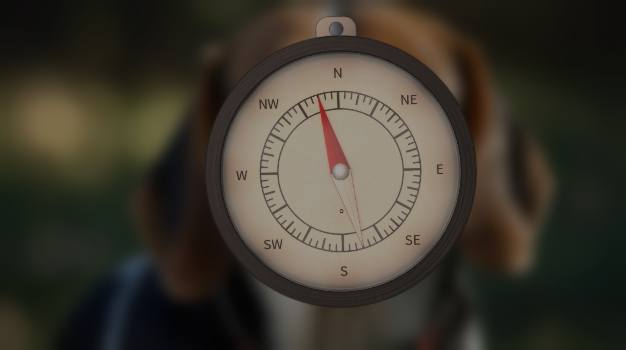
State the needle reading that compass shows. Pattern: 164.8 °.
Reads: 345 °
